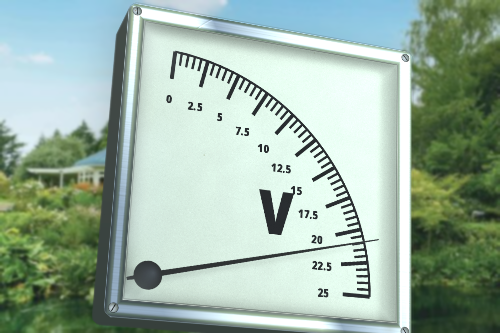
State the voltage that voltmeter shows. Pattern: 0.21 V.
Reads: 21 V
